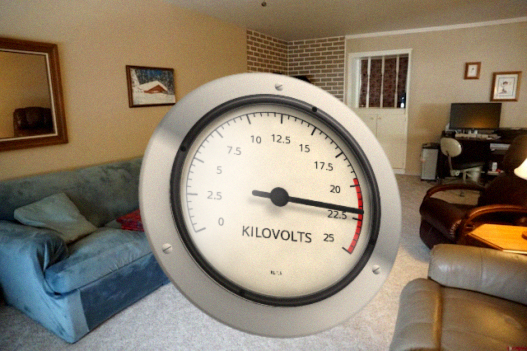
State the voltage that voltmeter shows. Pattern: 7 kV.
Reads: 22 kV
